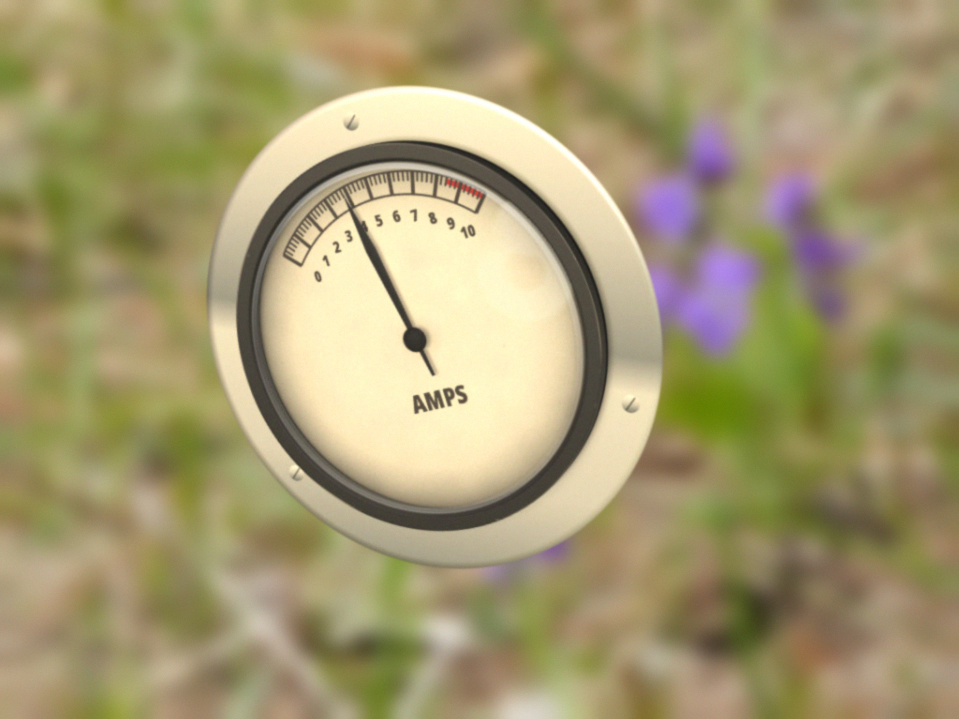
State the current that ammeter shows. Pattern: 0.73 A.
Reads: 4 A
